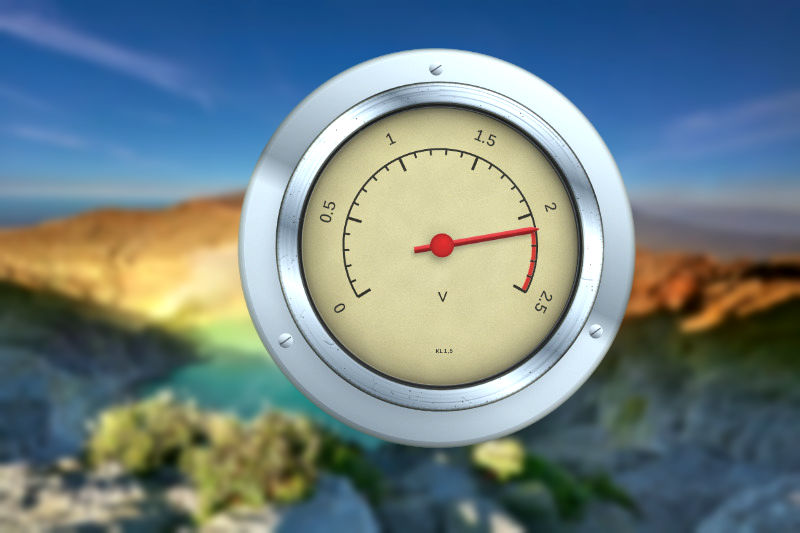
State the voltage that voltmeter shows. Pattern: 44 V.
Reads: 2.1 V
